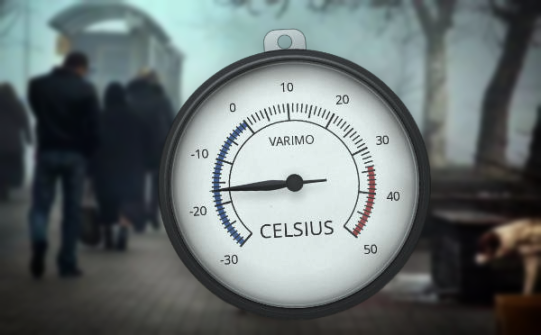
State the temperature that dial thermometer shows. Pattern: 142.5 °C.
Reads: -17 °C
